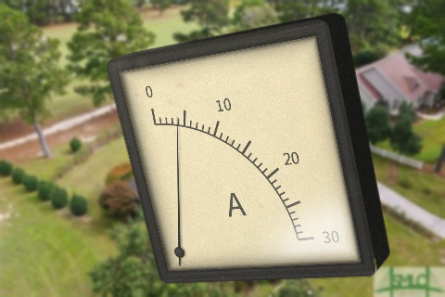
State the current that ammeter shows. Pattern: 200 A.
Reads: 4 A
